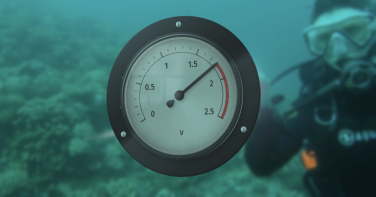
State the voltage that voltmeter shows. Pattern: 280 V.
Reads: 1.8 V
